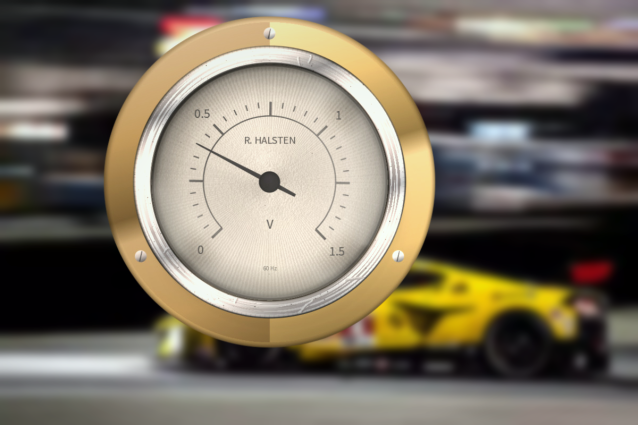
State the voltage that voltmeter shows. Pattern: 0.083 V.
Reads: 0.4 V
